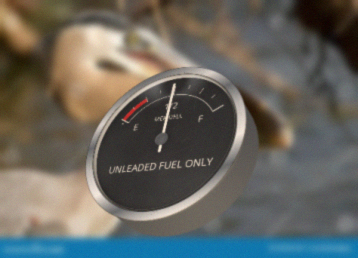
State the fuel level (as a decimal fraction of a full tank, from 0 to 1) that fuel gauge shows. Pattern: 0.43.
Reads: 0.5
